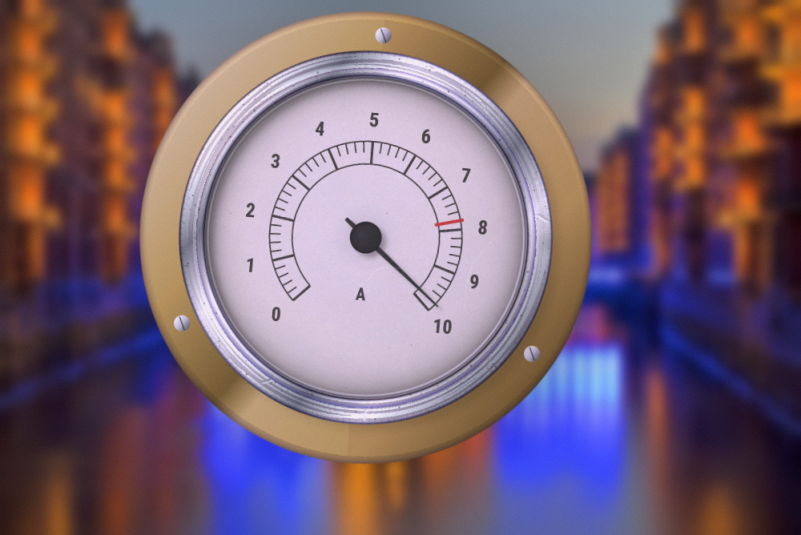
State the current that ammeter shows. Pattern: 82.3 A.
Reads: 9.8 A
